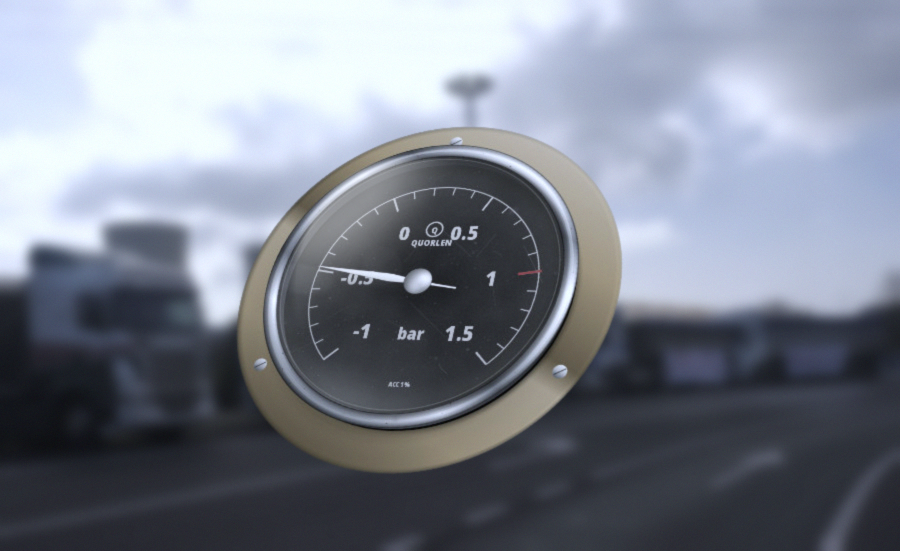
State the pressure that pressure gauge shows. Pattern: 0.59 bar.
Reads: -0.5 bar
